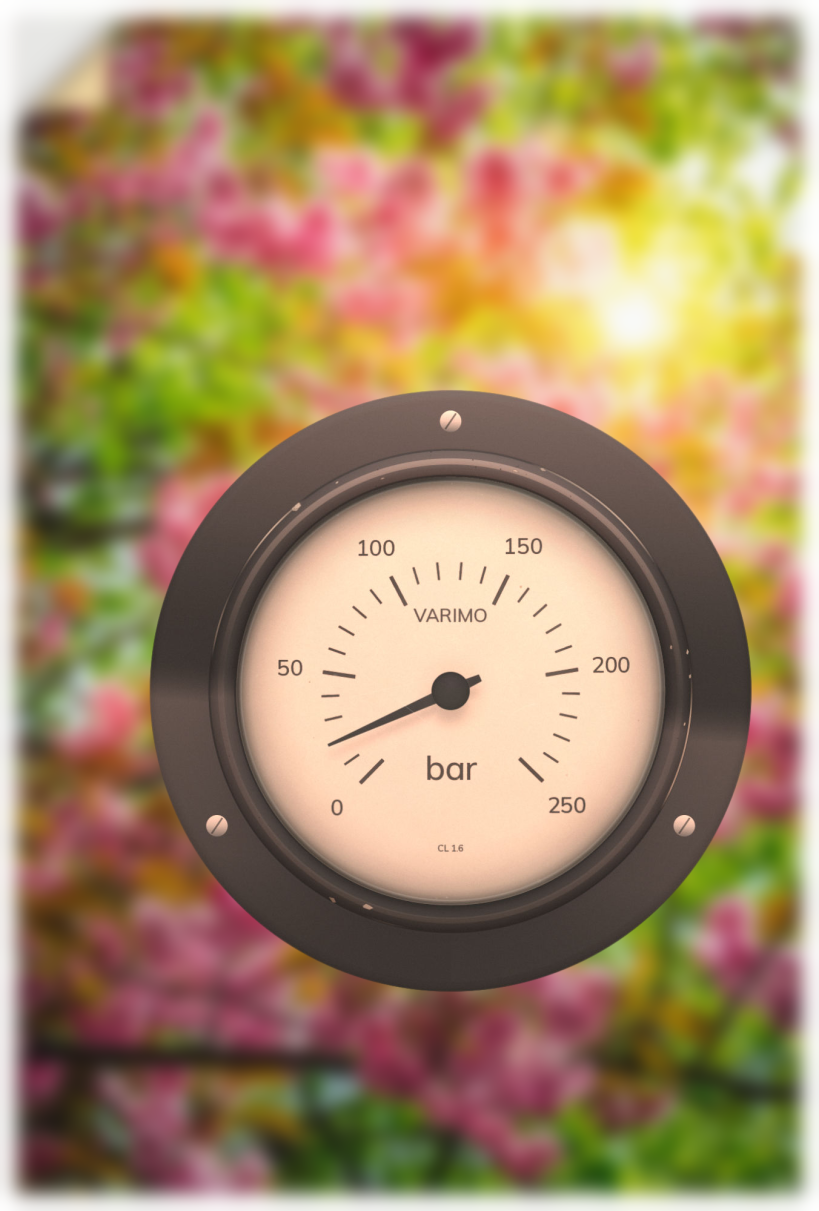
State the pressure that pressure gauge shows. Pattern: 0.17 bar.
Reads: 20 bar
